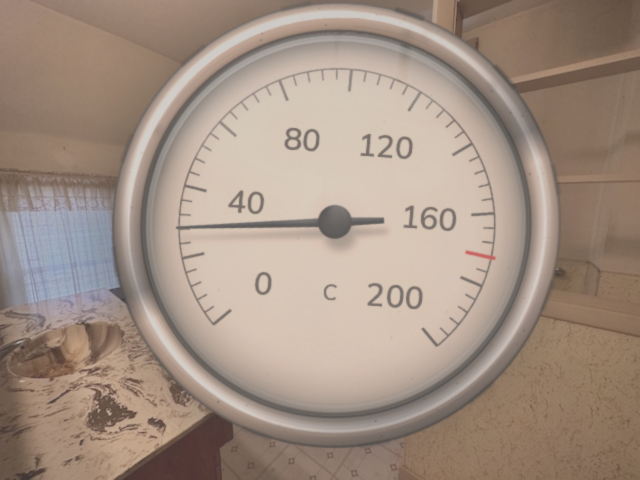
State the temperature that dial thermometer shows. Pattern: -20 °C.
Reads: 28 °C
